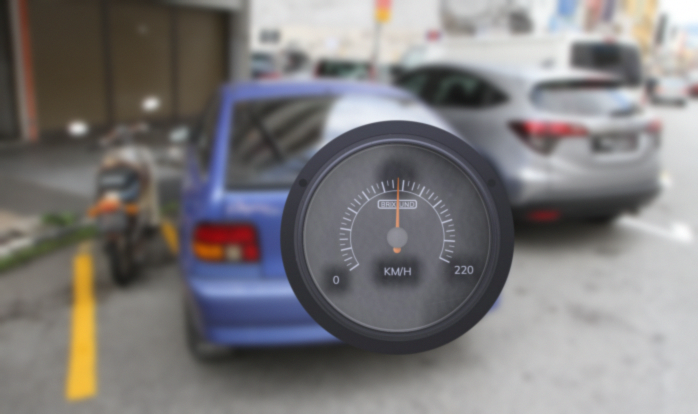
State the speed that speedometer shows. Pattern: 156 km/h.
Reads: 115 km/h
